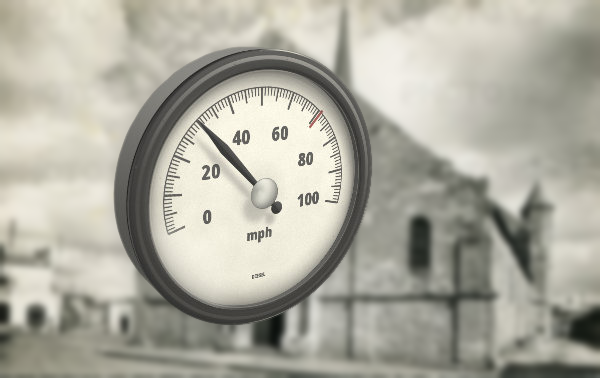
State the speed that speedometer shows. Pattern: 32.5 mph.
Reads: 30 mph
